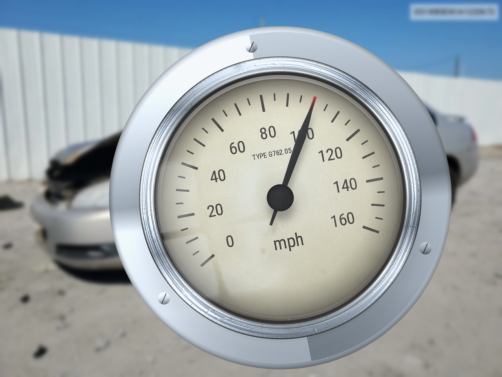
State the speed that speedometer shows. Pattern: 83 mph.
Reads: 100 mph
